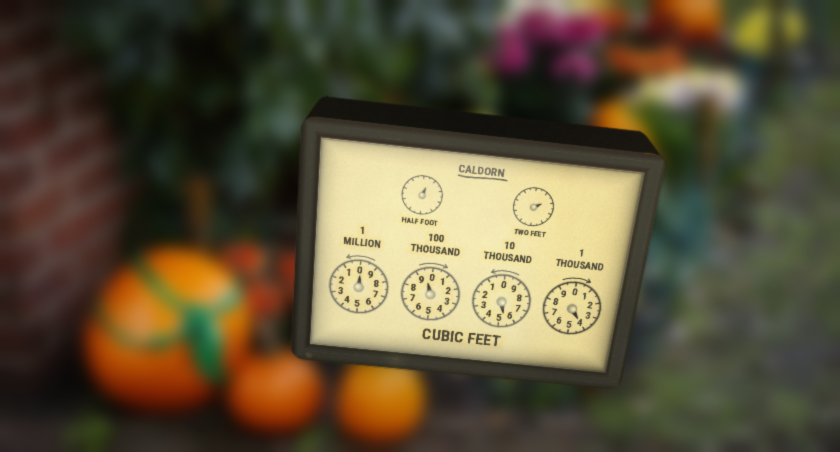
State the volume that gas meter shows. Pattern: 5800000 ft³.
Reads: 995400 ft³
